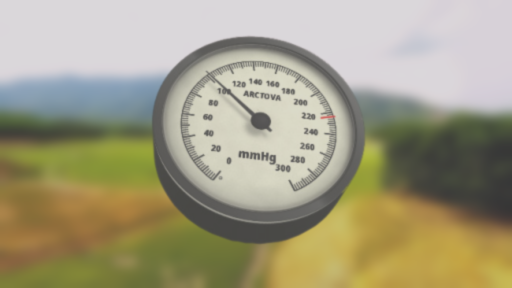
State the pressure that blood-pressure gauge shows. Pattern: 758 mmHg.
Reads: 100 mmHg
